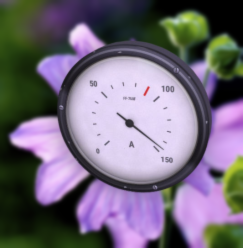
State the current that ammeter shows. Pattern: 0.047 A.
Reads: 145 A
